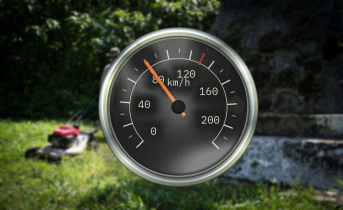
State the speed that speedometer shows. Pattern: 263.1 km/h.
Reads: 80 km/h
